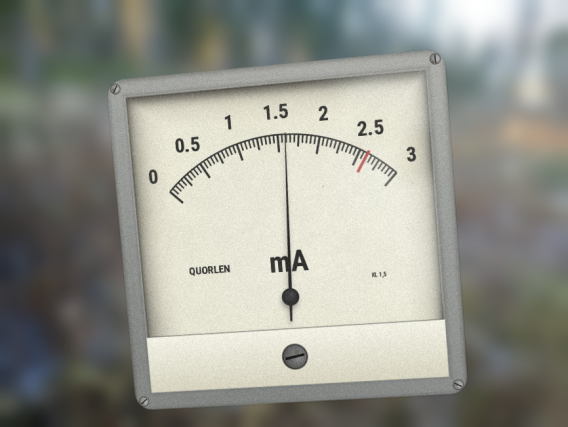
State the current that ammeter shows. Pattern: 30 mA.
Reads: 1.6 mA
